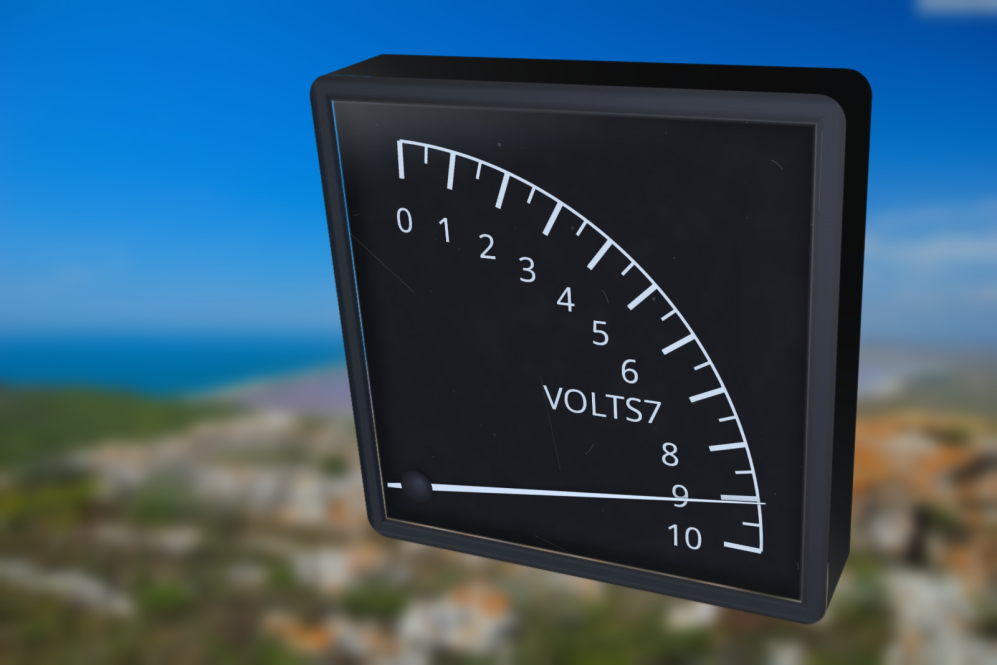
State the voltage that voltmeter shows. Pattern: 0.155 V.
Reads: 9 V
